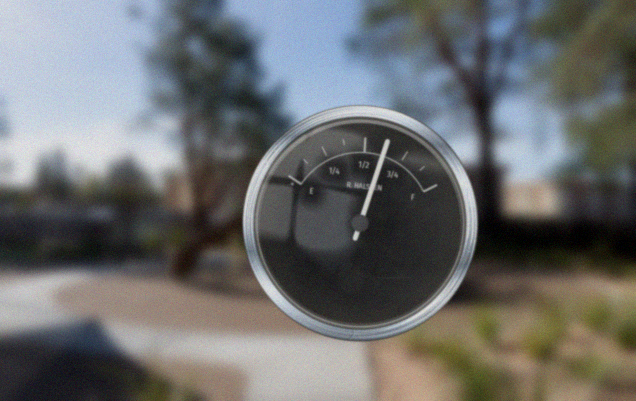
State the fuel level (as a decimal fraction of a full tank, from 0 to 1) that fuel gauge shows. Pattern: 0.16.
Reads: 0.625
